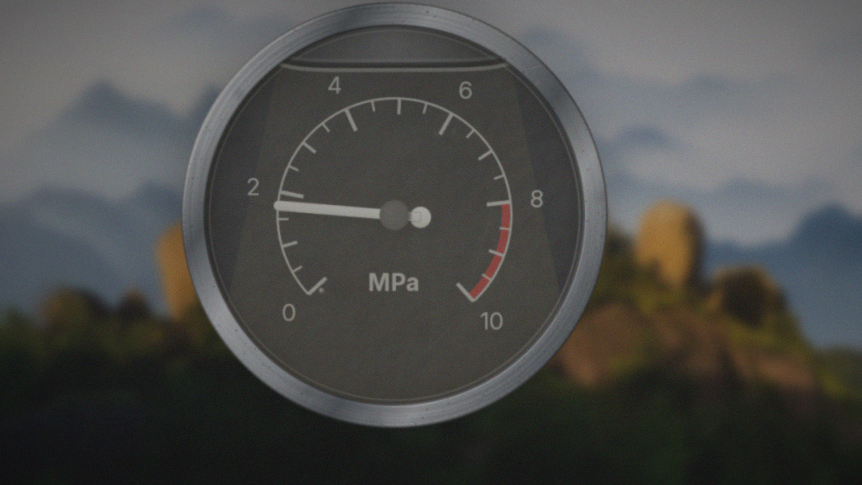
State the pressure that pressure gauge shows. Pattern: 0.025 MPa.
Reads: 1.75 MPa
